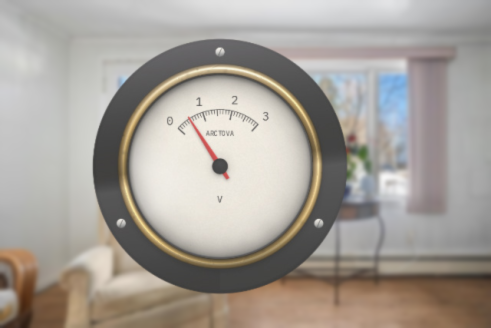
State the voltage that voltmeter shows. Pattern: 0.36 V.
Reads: 0.5 V
